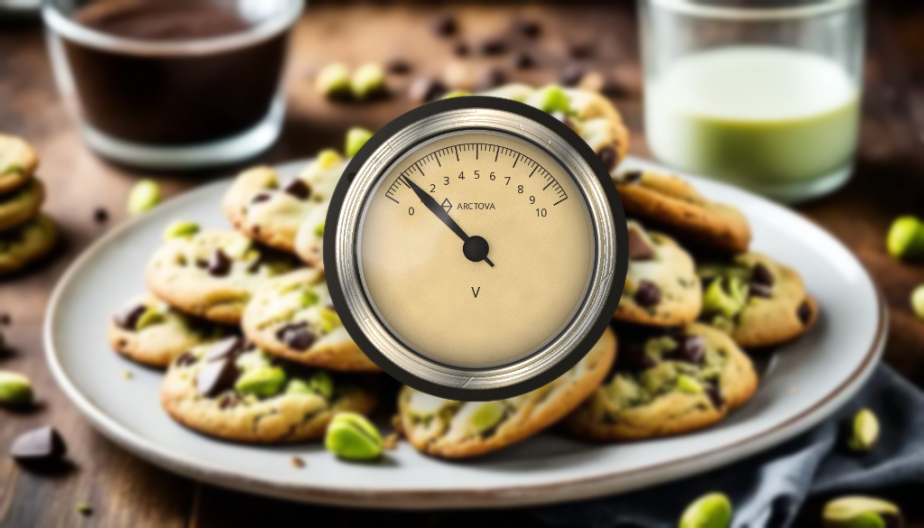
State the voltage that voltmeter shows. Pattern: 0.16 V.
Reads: 1.2 V
